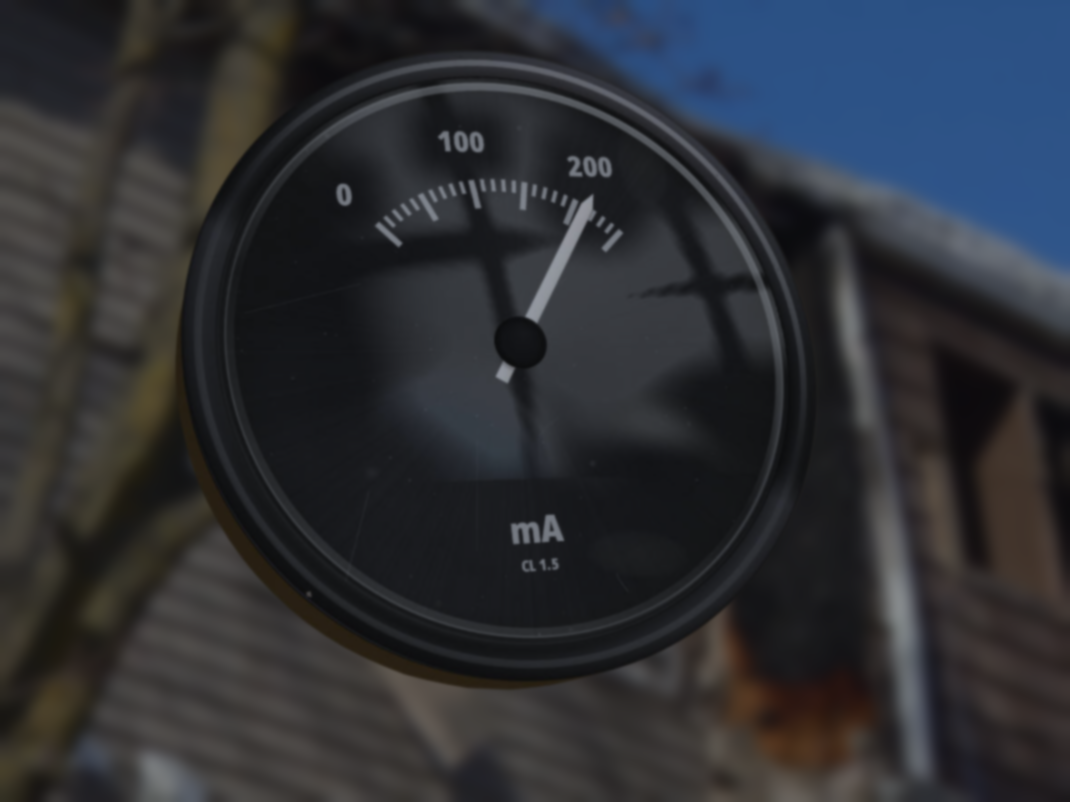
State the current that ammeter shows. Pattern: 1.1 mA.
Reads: 210 mA
